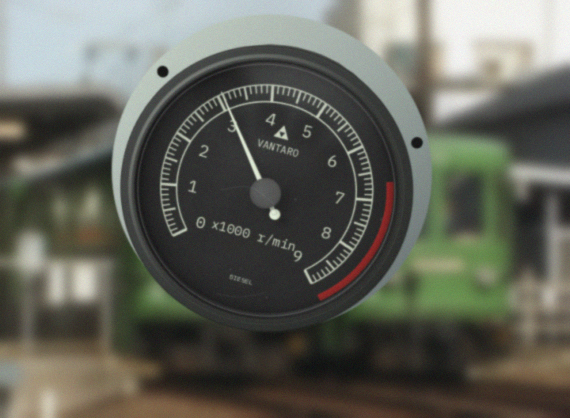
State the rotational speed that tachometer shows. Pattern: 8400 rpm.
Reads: 3100 rpm
